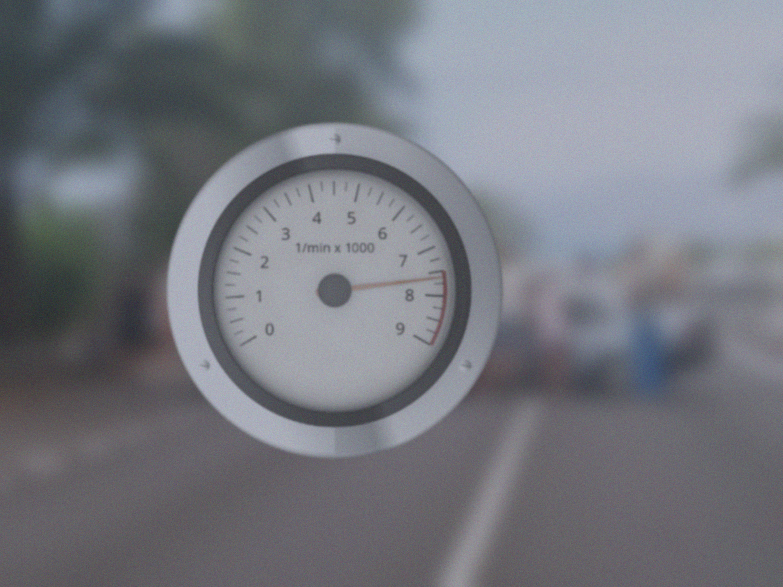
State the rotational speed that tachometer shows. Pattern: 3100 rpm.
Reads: 7625 rpm
